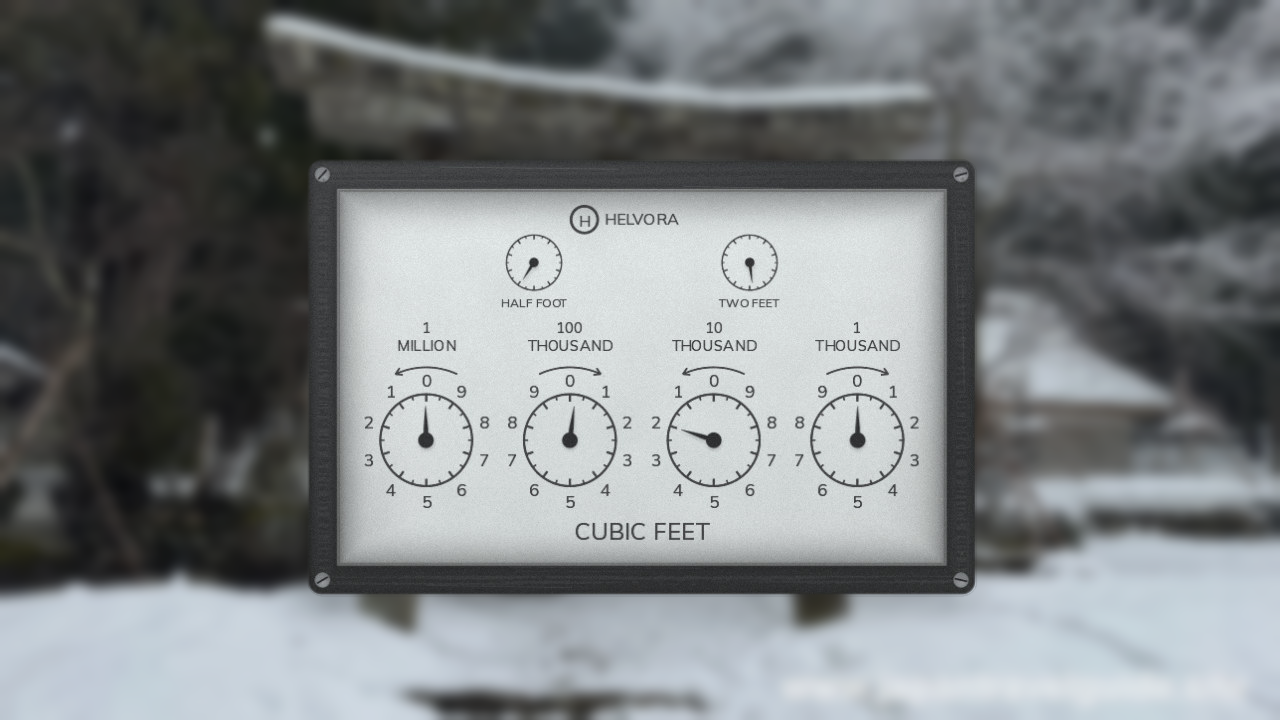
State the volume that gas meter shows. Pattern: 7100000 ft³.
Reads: 2000 ft³
